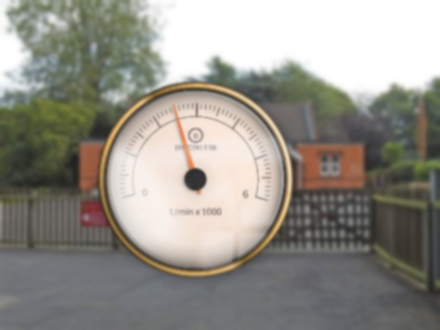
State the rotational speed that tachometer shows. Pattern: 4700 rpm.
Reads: 2500 rpm
